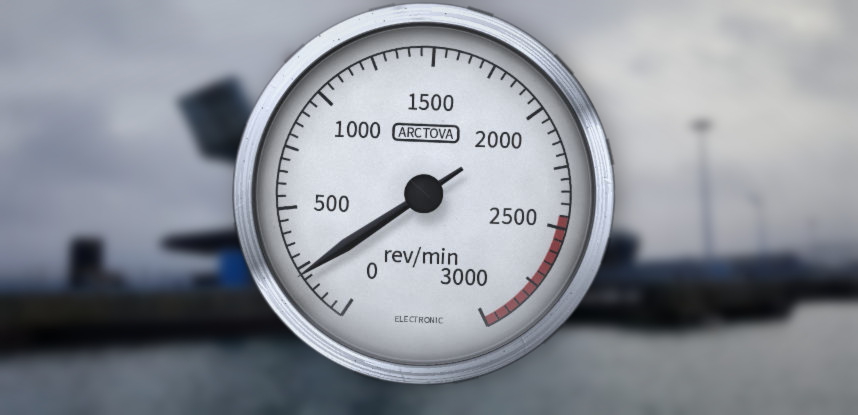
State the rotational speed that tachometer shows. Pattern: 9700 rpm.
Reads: 225 rpm
